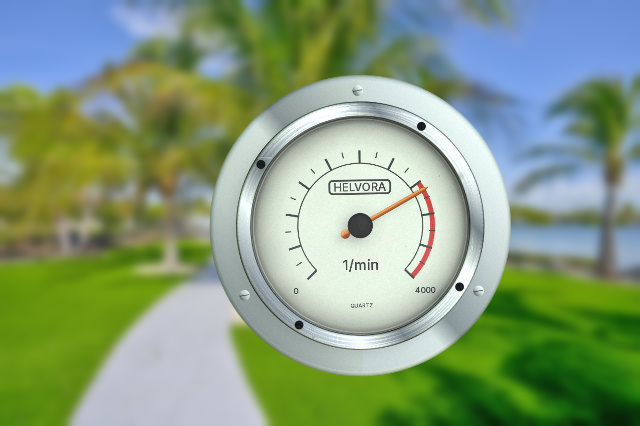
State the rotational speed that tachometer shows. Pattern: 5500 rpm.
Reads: 2900 rpm
